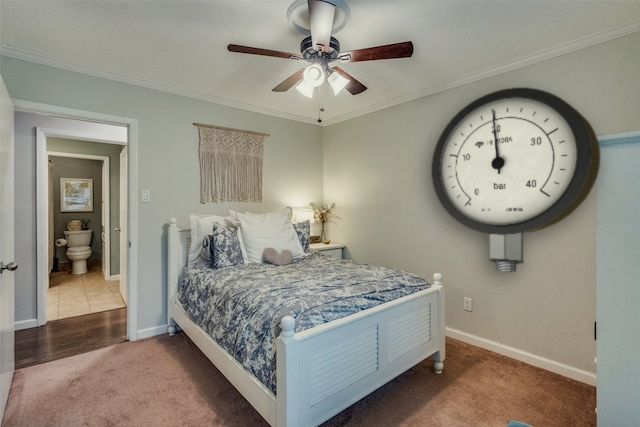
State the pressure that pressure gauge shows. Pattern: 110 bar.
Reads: 20 bar
